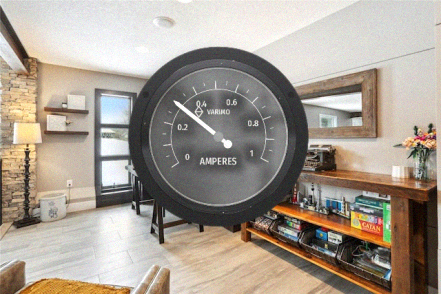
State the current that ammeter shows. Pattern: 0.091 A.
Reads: 0.3 A
